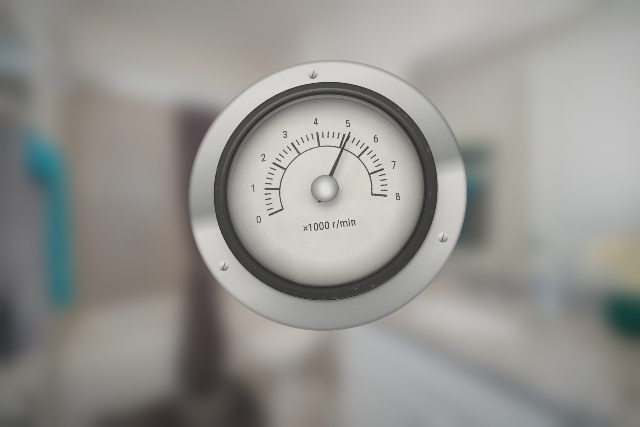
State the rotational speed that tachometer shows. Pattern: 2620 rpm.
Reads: 5200 rpm
